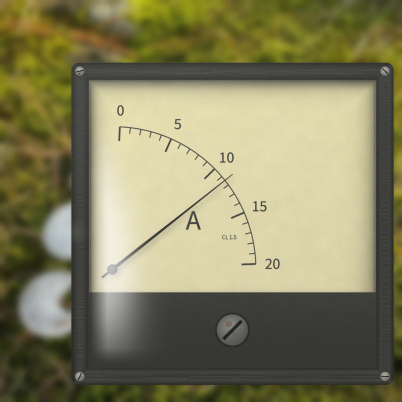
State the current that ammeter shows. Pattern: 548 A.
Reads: 11.5 A
